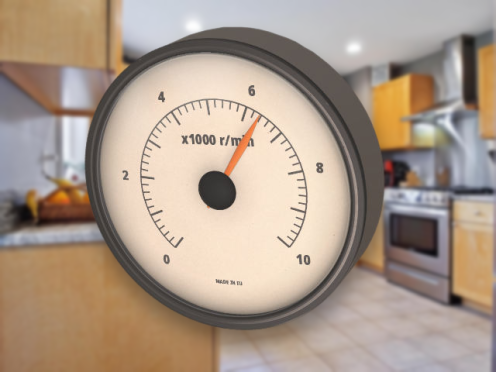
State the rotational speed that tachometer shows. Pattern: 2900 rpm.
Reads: 6400 rpm
